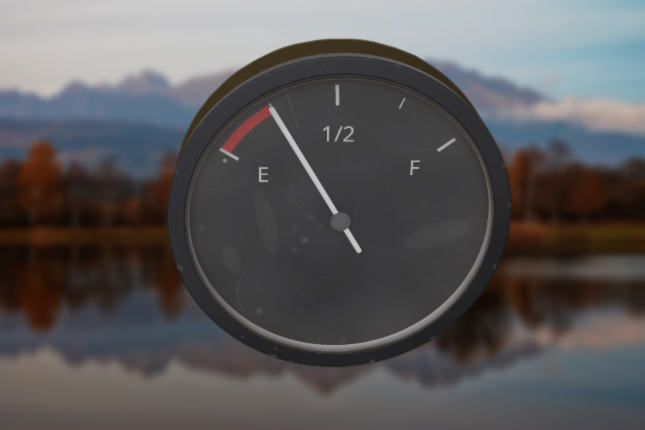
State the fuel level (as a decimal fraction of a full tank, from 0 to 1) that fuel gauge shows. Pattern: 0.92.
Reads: 0.25
